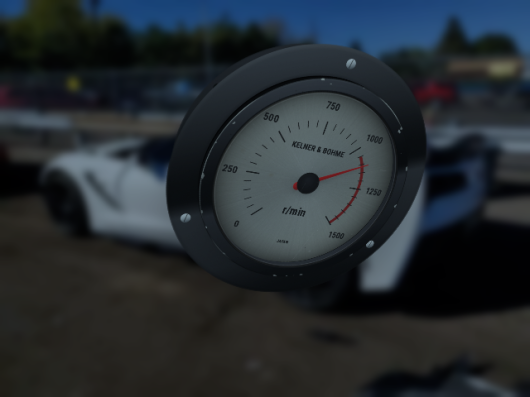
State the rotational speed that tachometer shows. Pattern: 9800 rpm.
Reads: 1100 rpm
